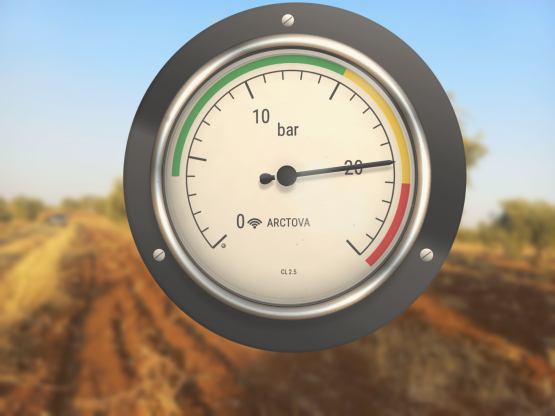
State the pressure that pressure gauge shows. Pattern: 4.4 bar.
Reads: 20 bar
